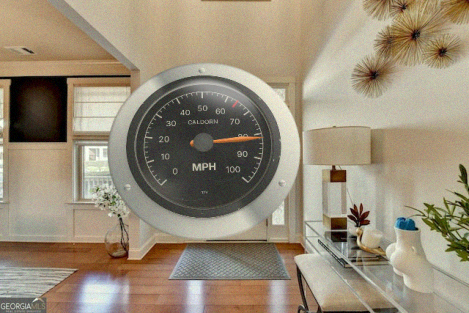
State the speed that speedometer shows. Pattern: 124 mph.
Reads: 82 mph
